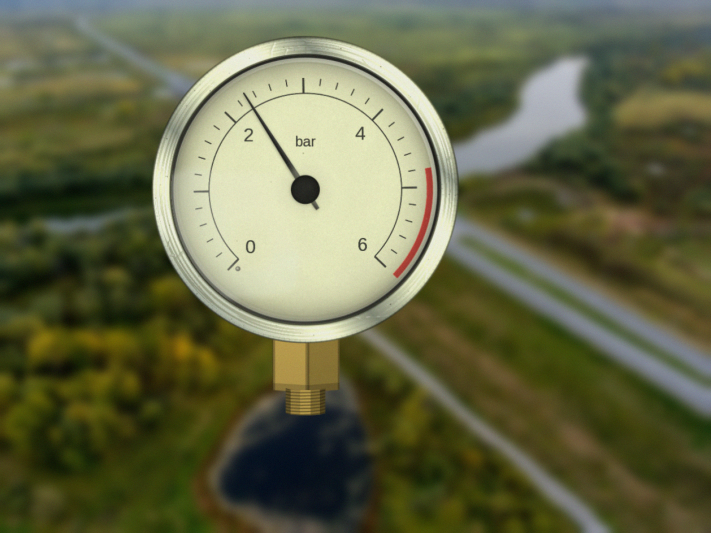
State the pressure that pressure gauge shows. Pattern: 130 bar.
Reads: 2.3 bar
